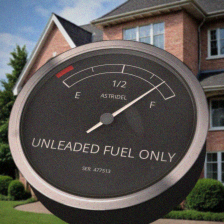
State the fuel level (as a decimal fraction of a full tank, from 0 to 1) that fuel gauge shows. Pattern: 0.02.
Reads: 0.875
